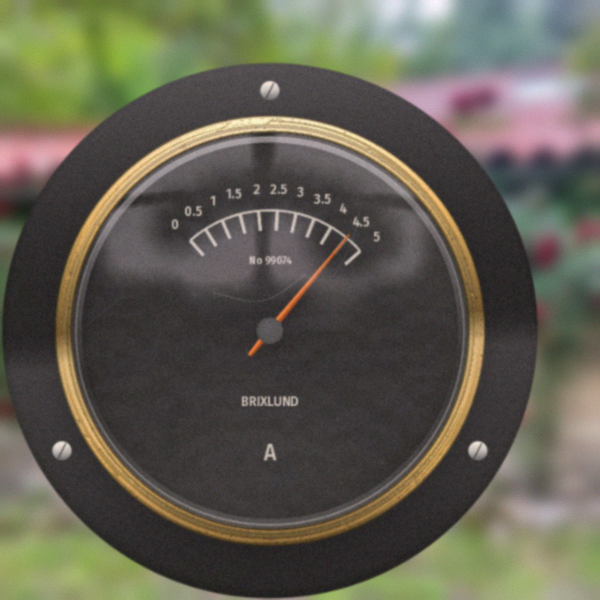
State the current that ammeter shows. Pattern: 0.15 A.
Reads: 4.5 A
